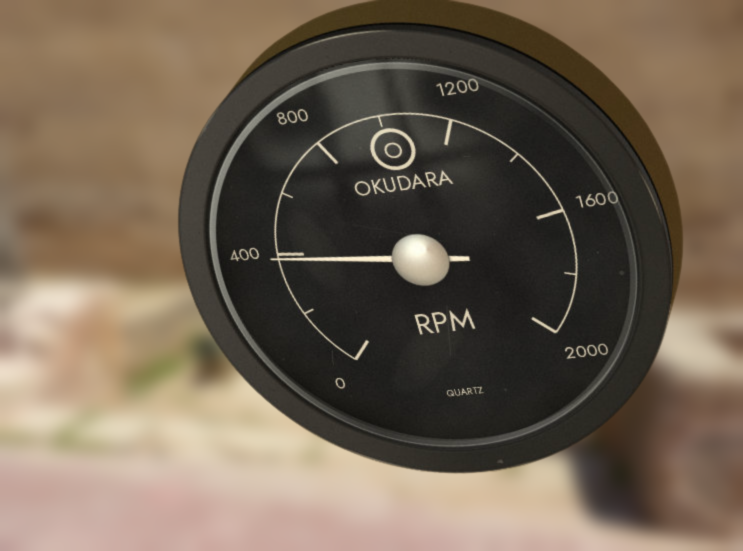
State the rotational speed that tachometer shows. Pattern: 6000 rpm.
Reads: 400 rpm
